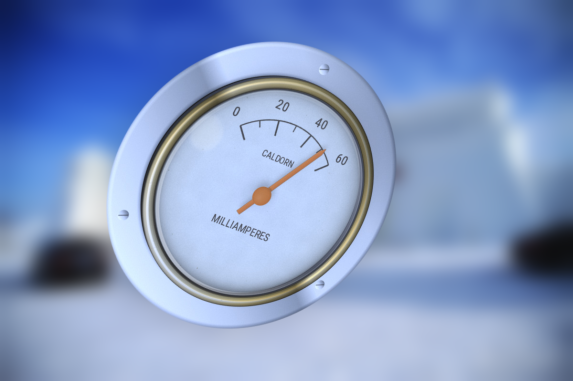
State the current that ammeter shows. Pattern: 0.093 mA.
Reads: 50 mA
